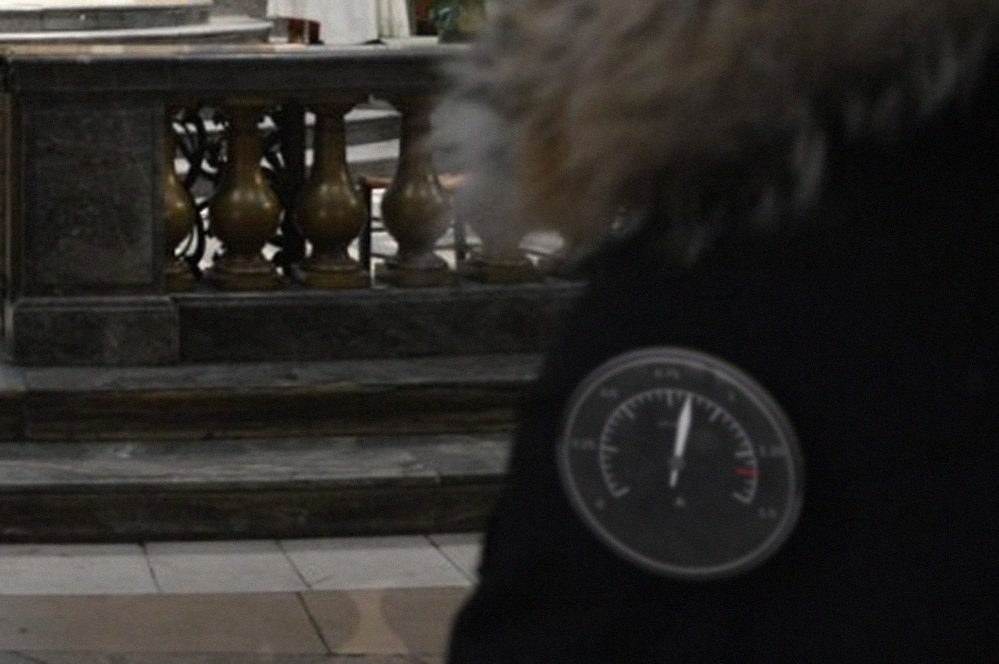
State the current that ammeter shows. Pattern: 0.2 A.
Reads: 0.85 A
